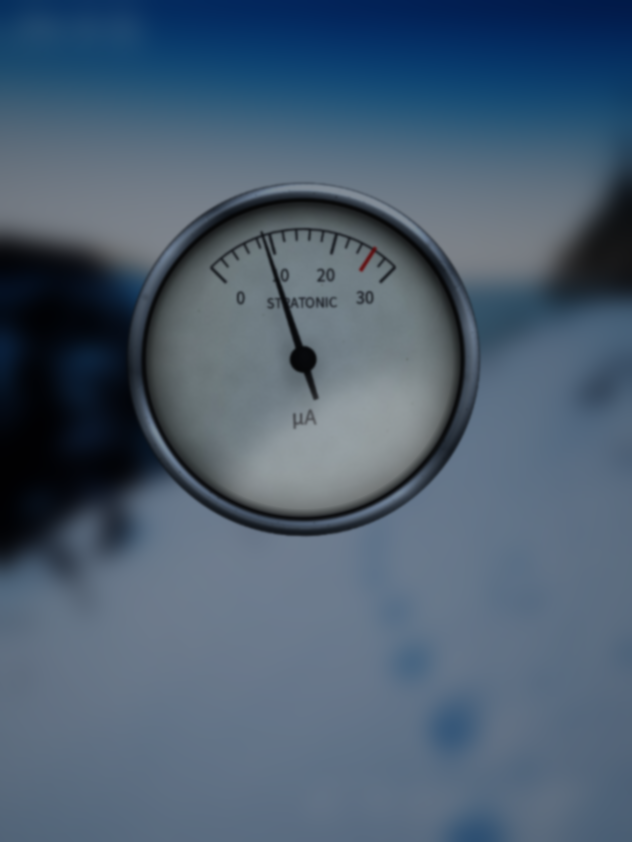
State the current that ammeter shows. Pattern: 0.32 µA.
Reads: 9 µA
